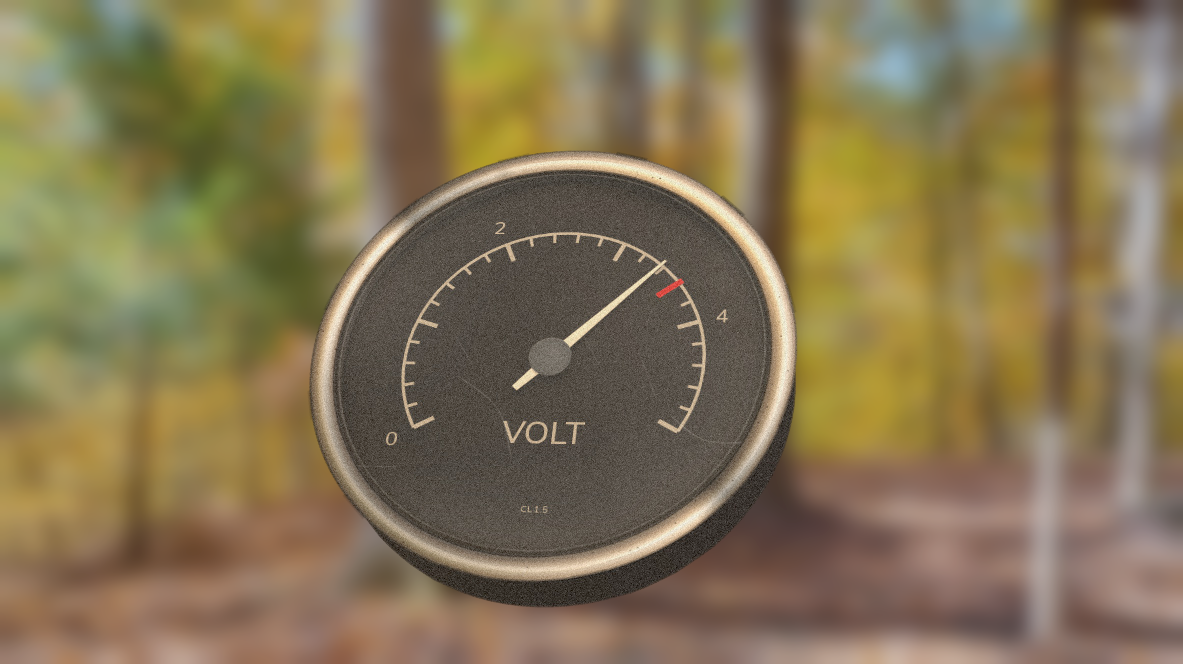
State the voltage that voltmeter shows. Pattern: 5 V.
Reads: 3.4 V
